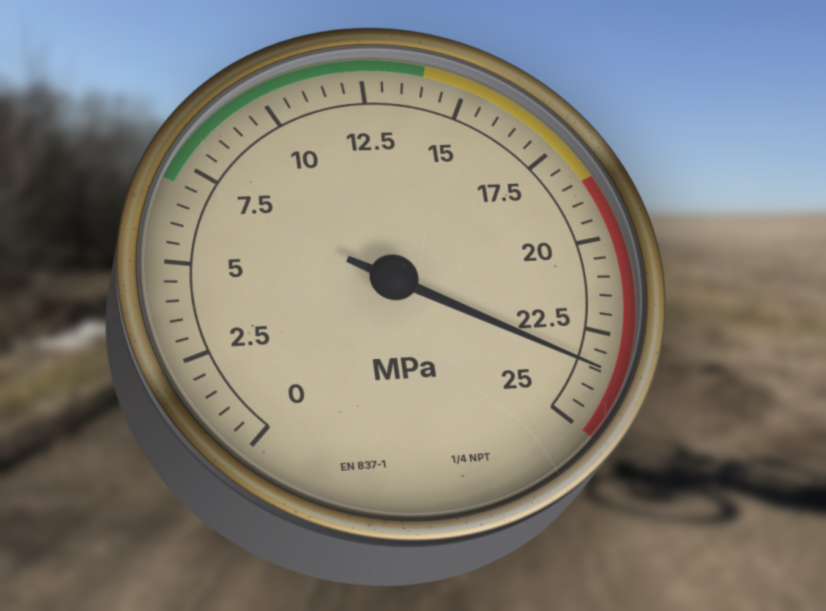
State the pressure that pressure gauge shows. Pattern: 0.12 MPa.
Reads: 23.5 MPa
